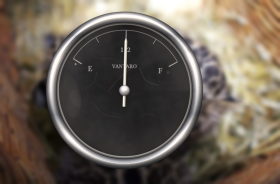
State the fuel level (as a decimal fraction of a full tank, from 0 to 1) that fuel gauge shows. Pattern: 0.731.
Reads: 0.5
